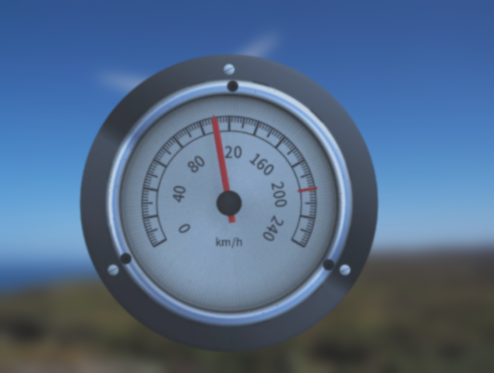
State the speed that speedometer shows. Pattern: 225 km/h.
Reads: 110 km/h
